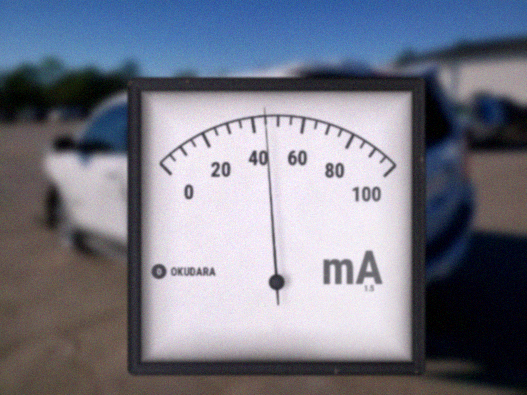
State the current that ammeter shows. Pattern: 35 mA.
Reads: 45 mA
